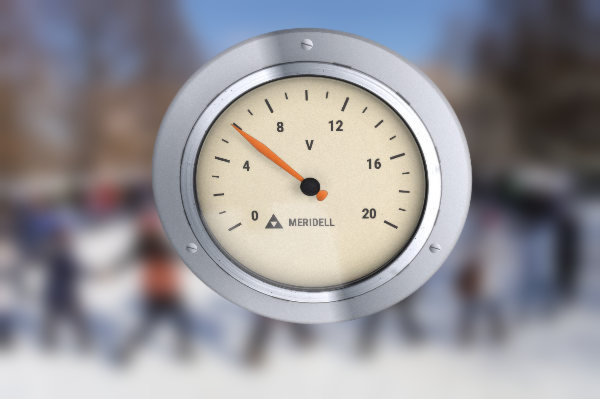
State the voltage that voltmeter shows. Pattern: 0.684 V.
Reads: 6 V
